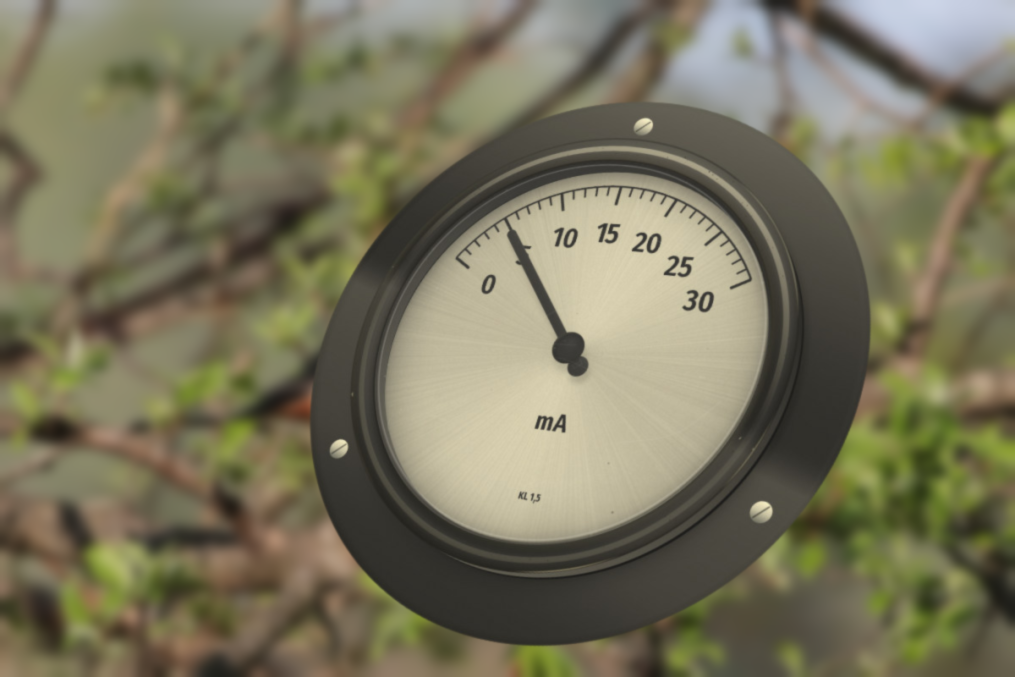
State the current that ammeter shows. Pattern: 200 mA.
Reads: 5 mA
